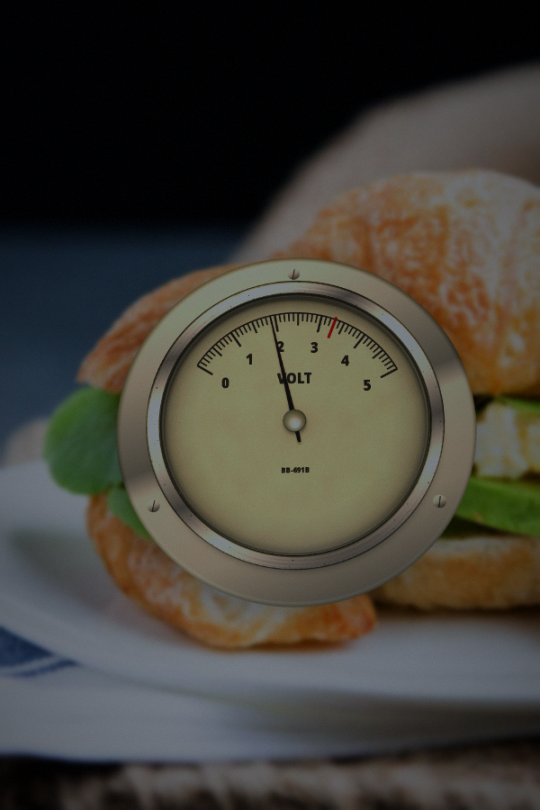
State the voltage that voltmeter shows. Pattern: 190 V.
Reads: 1.9 V
